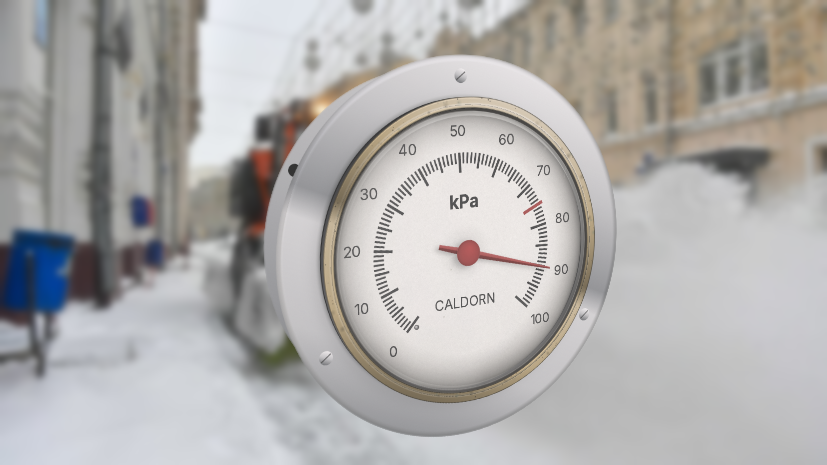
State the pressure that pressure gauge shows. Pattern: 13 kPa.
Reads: 90 kPa
